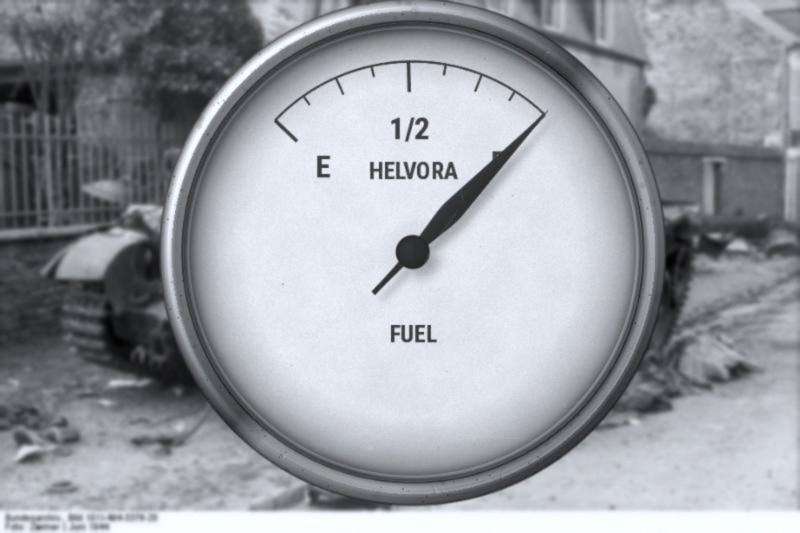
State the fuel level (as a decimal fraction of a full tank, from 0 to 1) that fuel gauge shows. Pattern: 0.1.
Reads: 1
